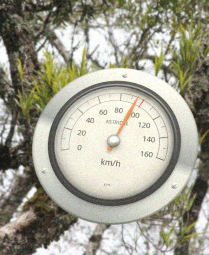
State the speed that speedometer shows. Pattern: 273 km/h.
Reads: 95 km/h
